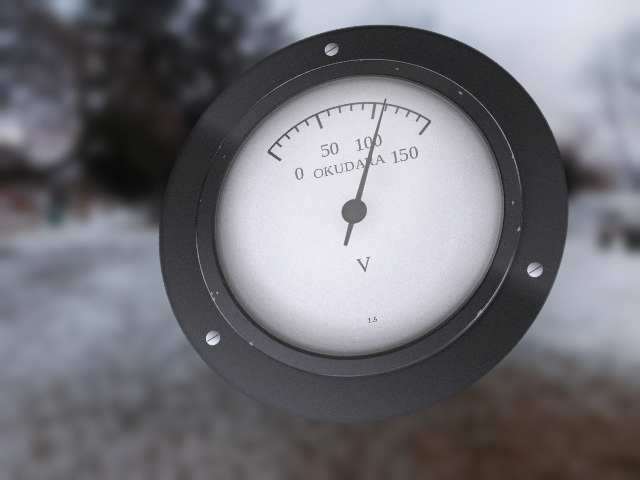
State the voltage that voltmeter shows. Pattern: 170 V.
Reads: 110 V
